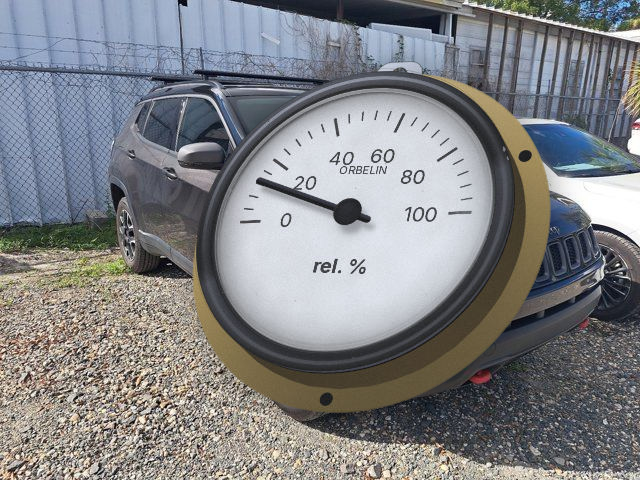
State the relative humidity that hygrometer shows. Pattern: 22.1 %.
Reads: 12 %
